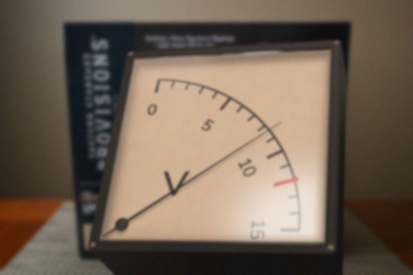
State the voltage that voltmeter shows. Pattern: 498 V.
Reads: 8.5 V
